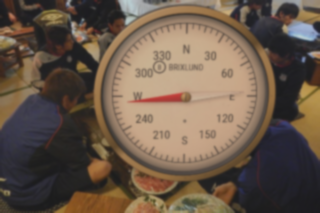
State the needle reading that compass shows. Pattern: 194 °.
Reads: 265 °
